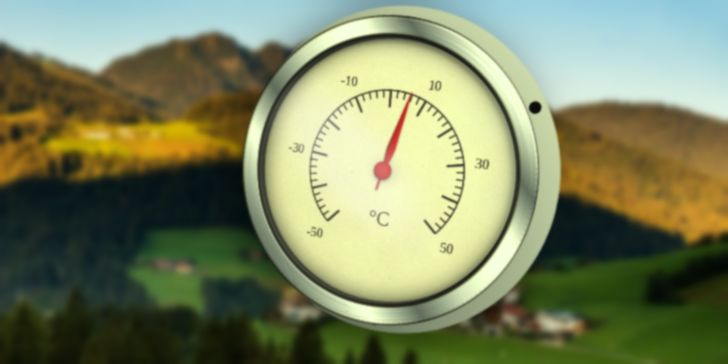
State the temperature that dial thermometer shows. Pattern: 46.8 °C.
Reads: 6 °C
